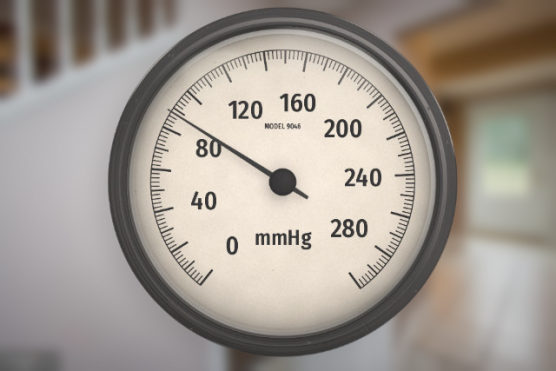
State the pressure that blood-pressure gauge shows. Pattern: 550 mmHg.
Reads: 88 mmHg
